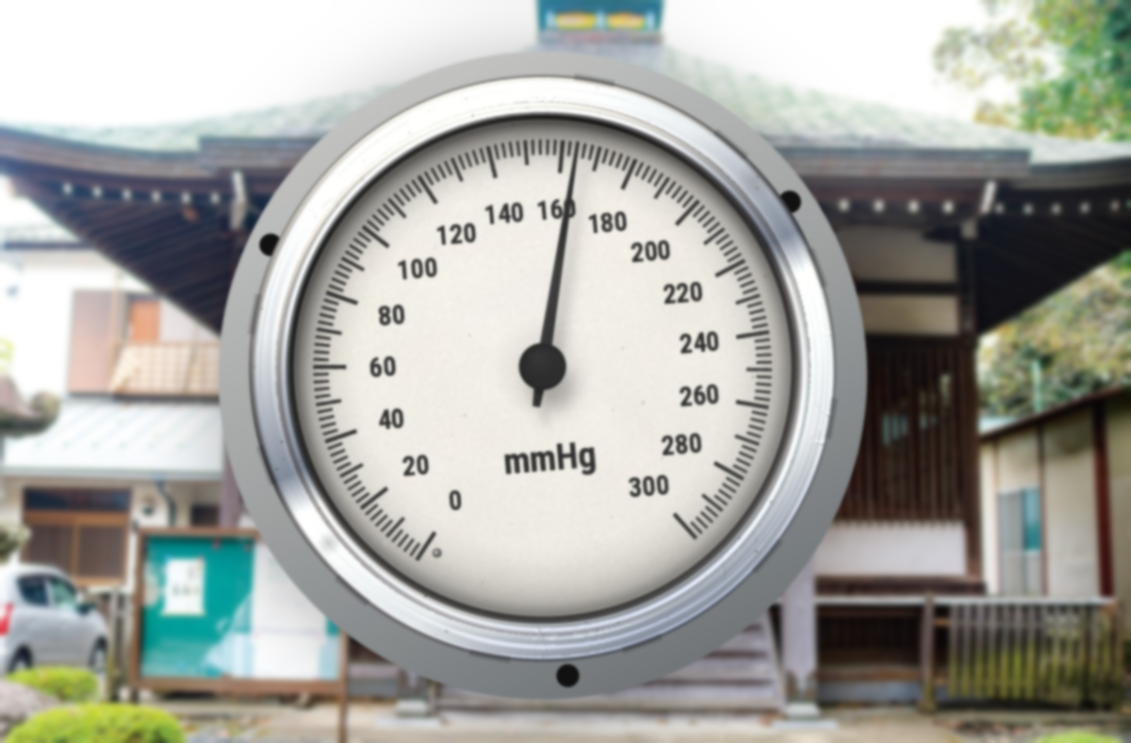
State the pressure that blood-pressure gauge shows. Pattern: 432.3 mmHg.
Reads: 164 mmHg
